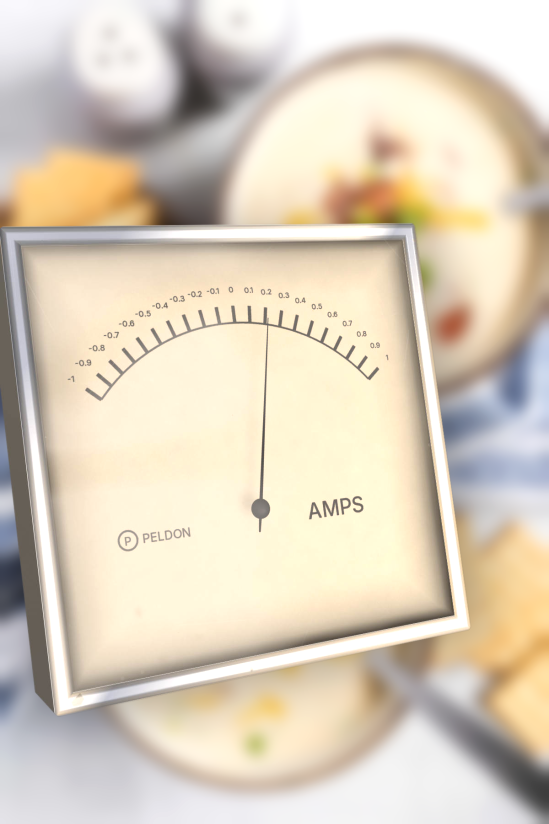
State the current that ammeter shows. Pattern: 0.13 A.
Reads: 0.2 A
